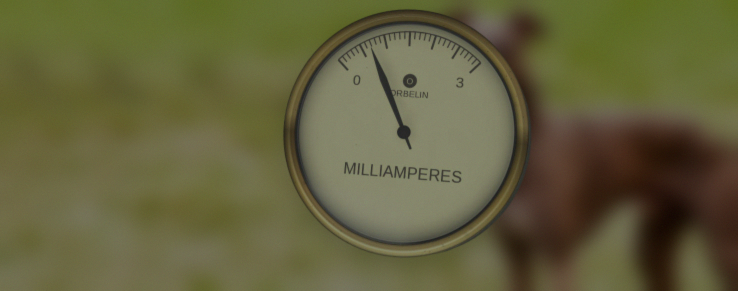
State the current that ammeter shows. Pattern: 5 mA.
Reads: 0.7 mA
